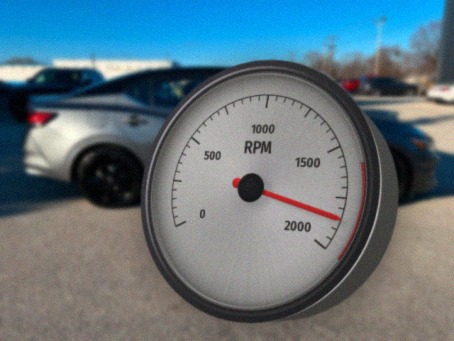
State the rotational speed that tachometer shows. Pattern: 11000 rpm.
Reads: 1850 rpm
